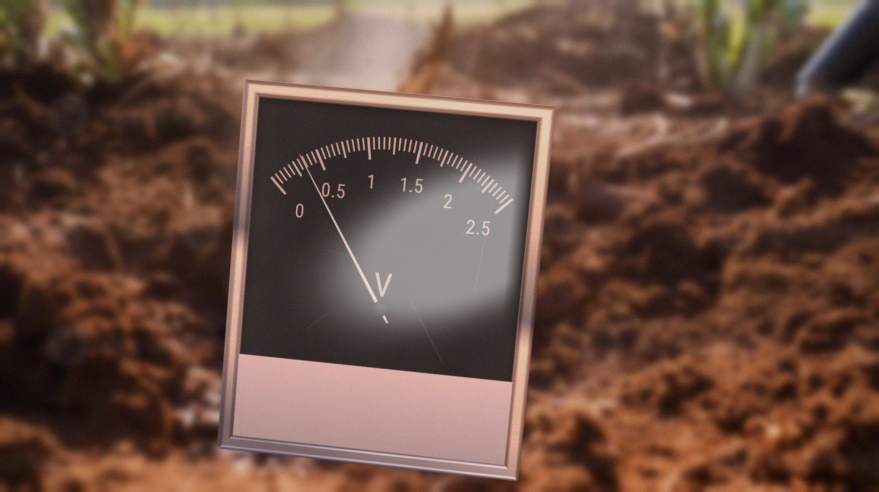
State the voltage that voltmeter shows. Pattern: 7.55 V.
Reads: 0.35 V
